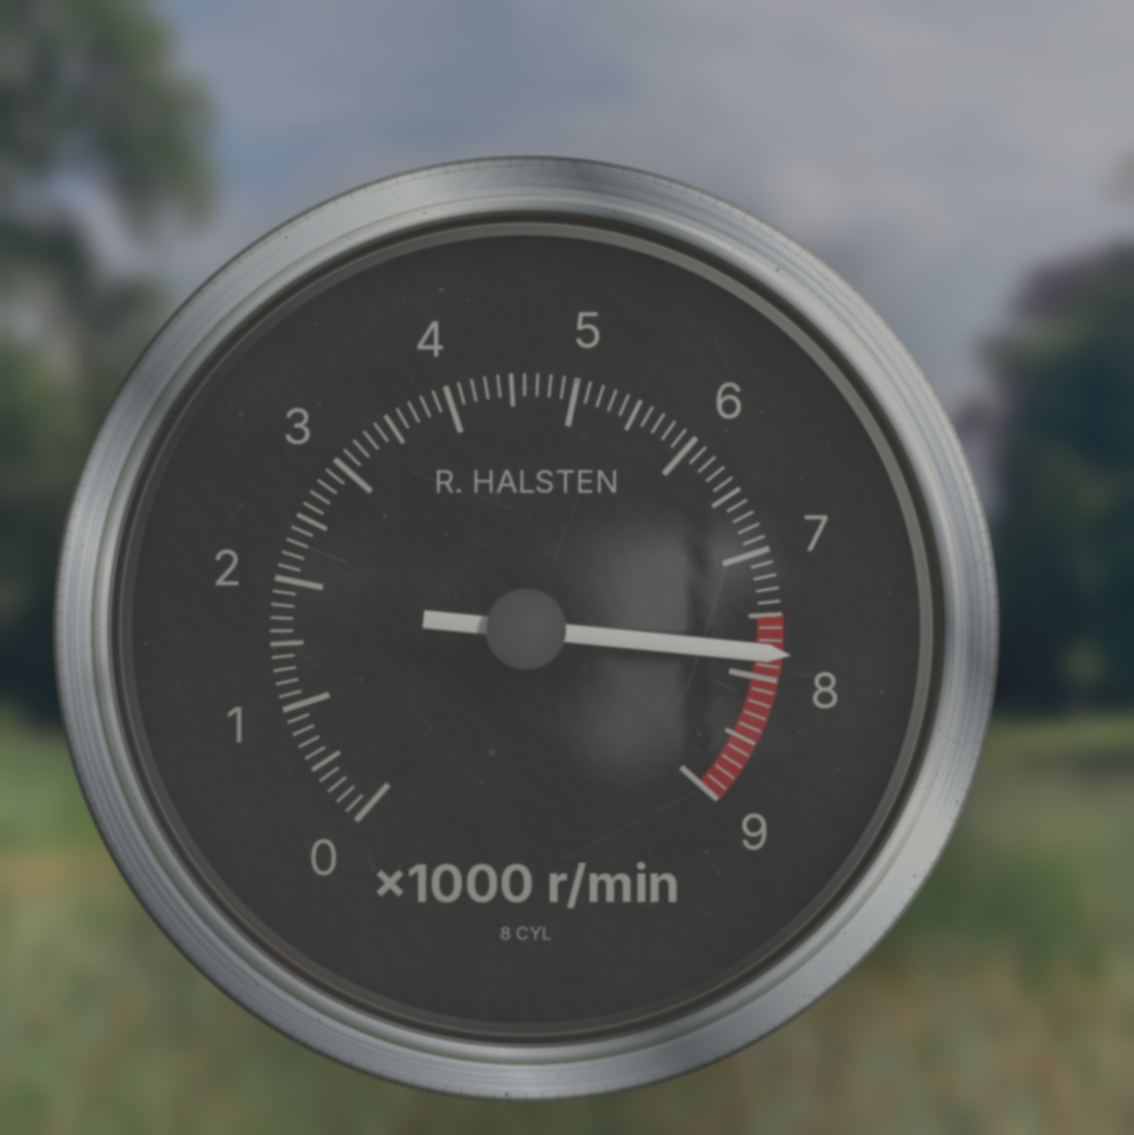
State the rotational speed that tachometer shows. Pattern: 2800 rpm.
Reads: 7800 rpm
